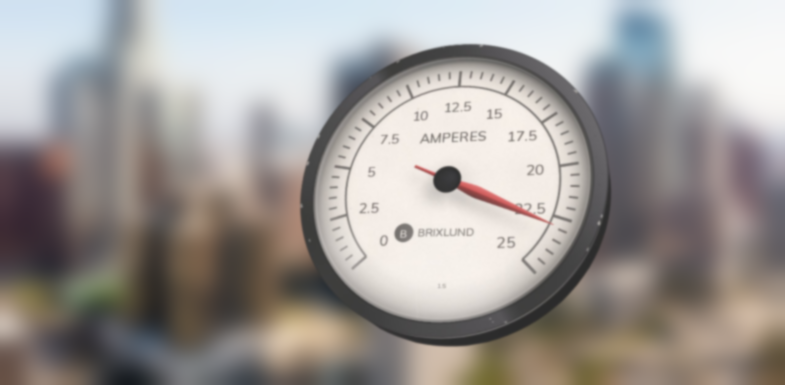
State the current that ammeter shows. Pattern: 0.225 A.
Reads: 23 A
